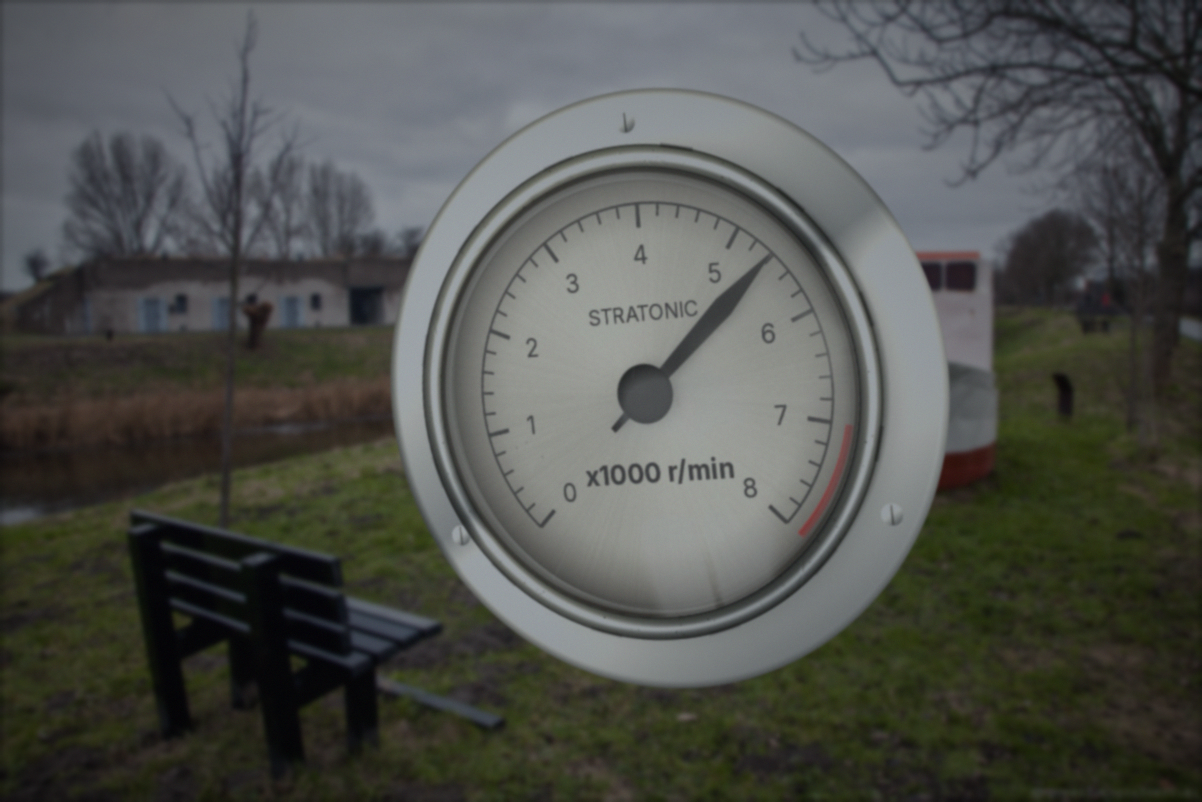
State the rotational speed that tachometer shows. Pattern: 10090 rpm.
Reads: 5400 rpm
